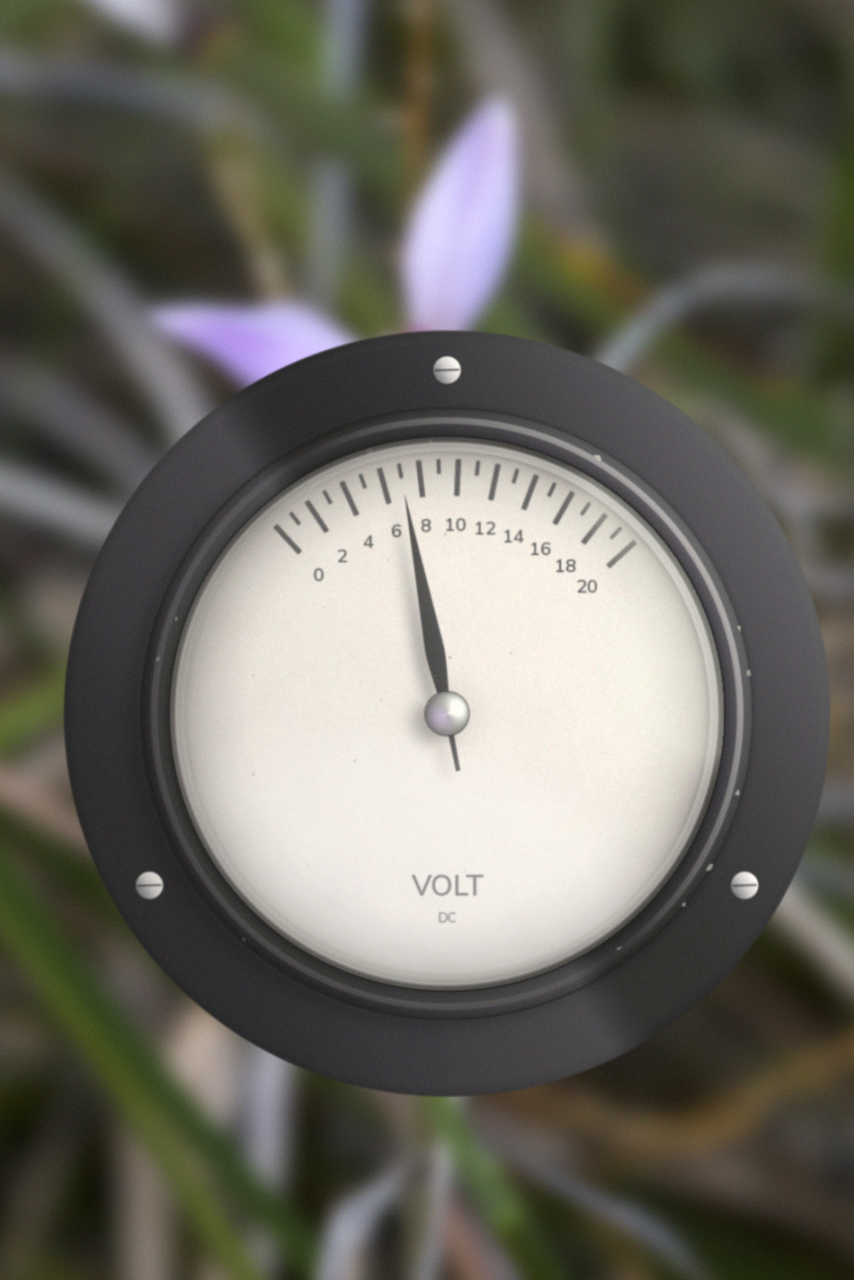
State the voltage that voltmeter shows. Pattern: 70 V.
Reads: 7 V
